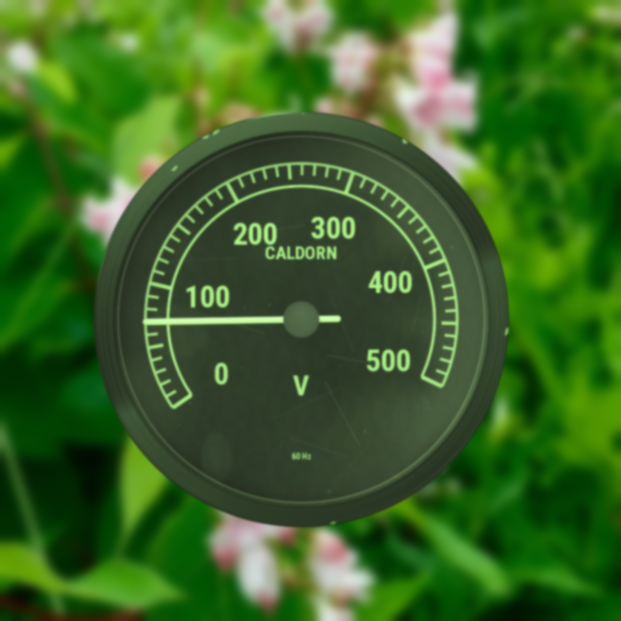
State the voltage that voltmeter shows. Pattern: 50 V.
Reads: 70 V
